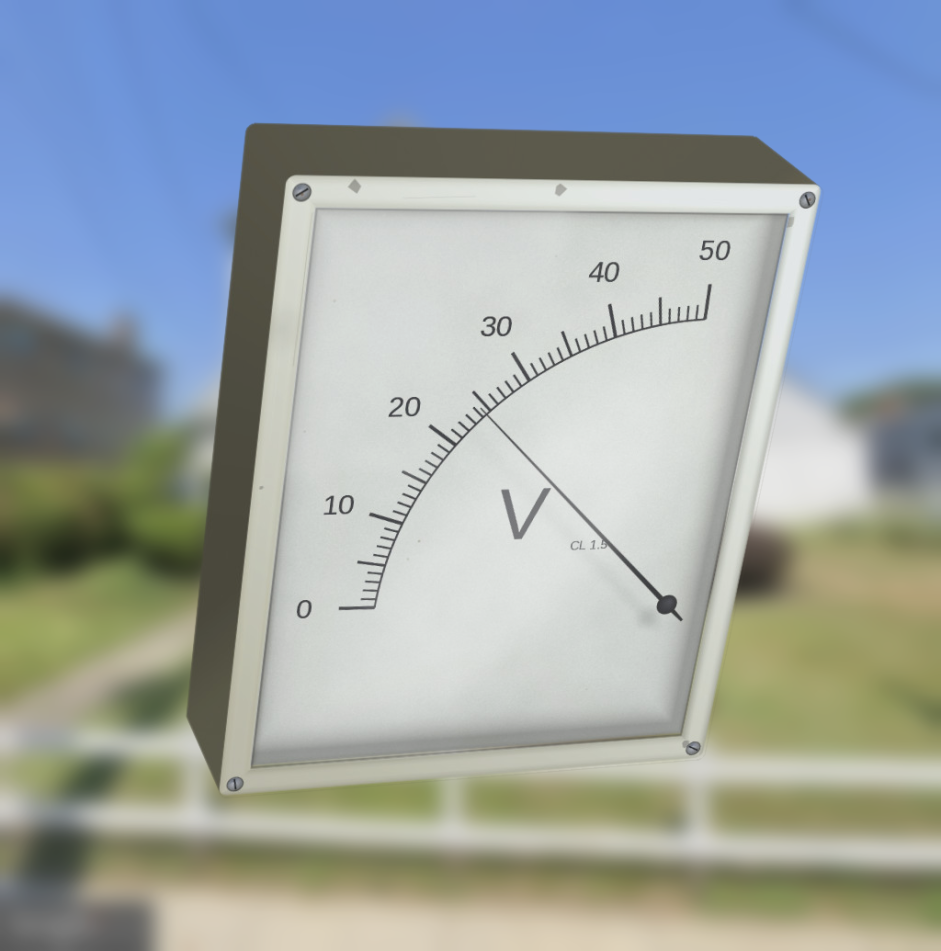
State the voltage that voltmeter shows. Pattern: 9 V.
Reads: 24.5 V
